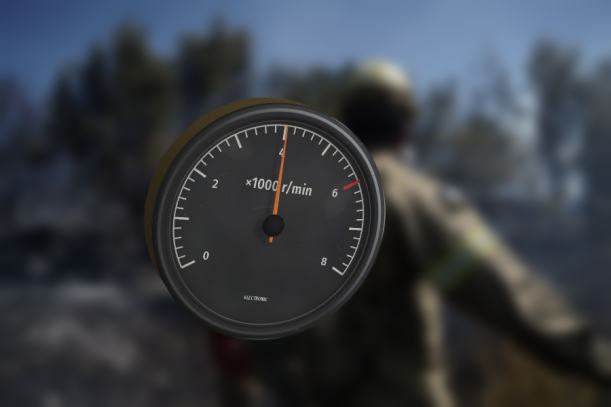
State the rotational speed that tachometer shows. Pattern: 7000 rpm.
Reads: 4000 rpm
